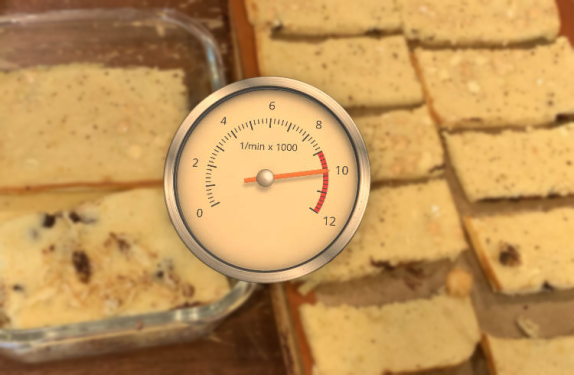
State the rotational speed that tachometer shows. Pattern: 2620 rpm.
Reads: 10000 rpm
